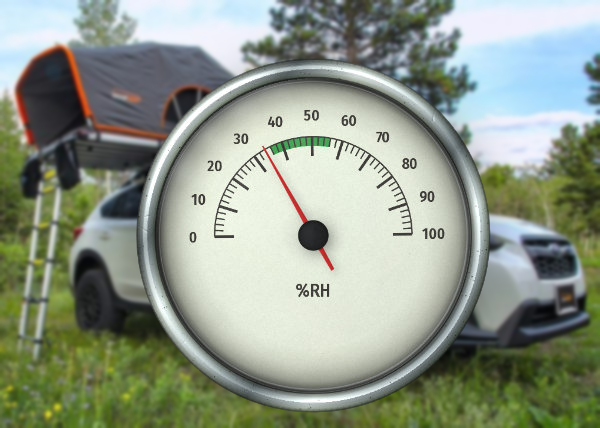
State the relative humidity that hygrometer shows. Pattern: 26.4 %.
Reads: 34 %
